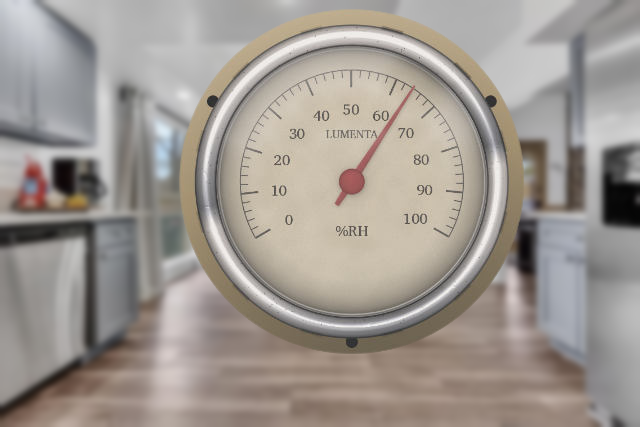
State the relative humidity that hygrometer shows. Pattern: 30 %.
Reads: 64 %
